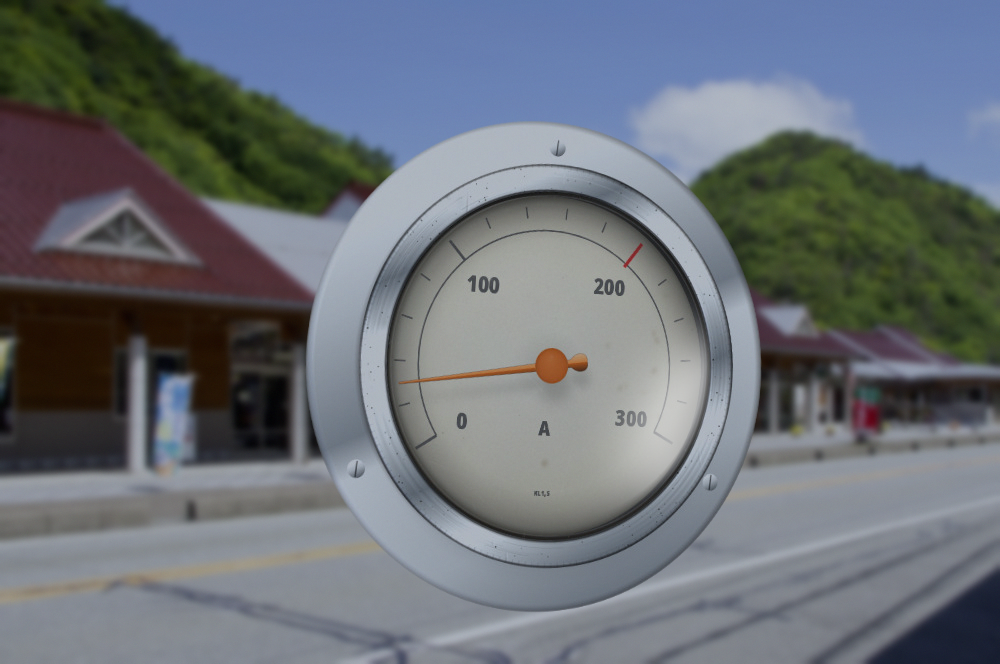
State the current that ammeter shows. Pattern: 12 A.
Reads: 30 A
